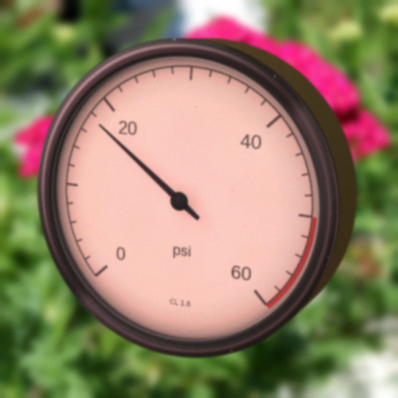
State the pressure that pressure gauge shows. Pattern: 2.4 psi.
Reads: 18 psi
